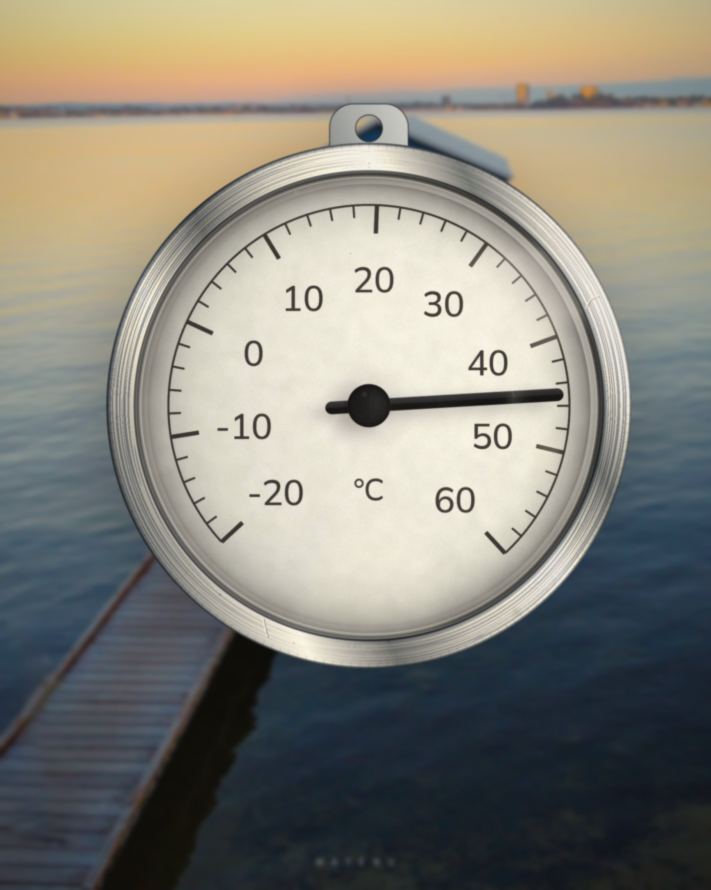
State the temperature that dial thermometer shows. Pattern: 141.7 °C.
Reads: 45 °C
